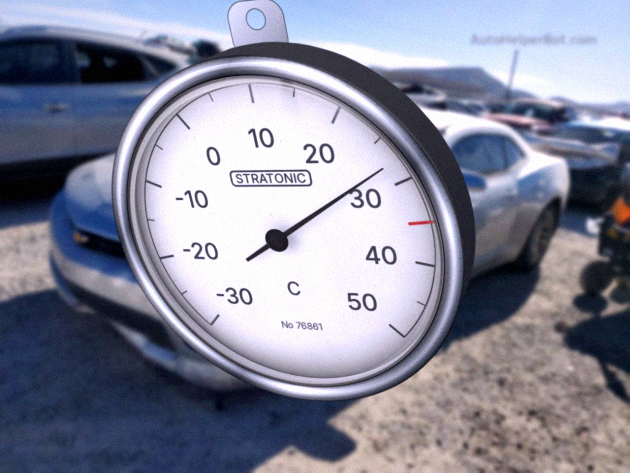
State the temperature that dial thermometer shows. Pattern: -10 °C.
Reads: 27.5 °C
